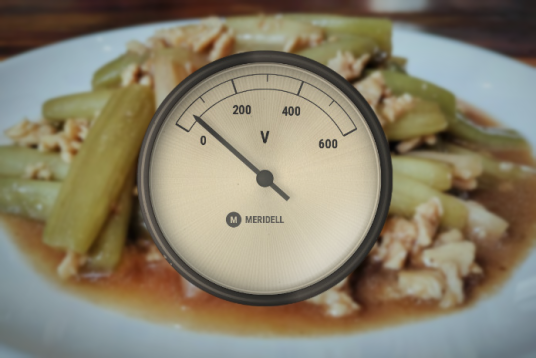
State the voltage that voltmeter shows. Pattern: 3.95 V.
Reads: 50 V
